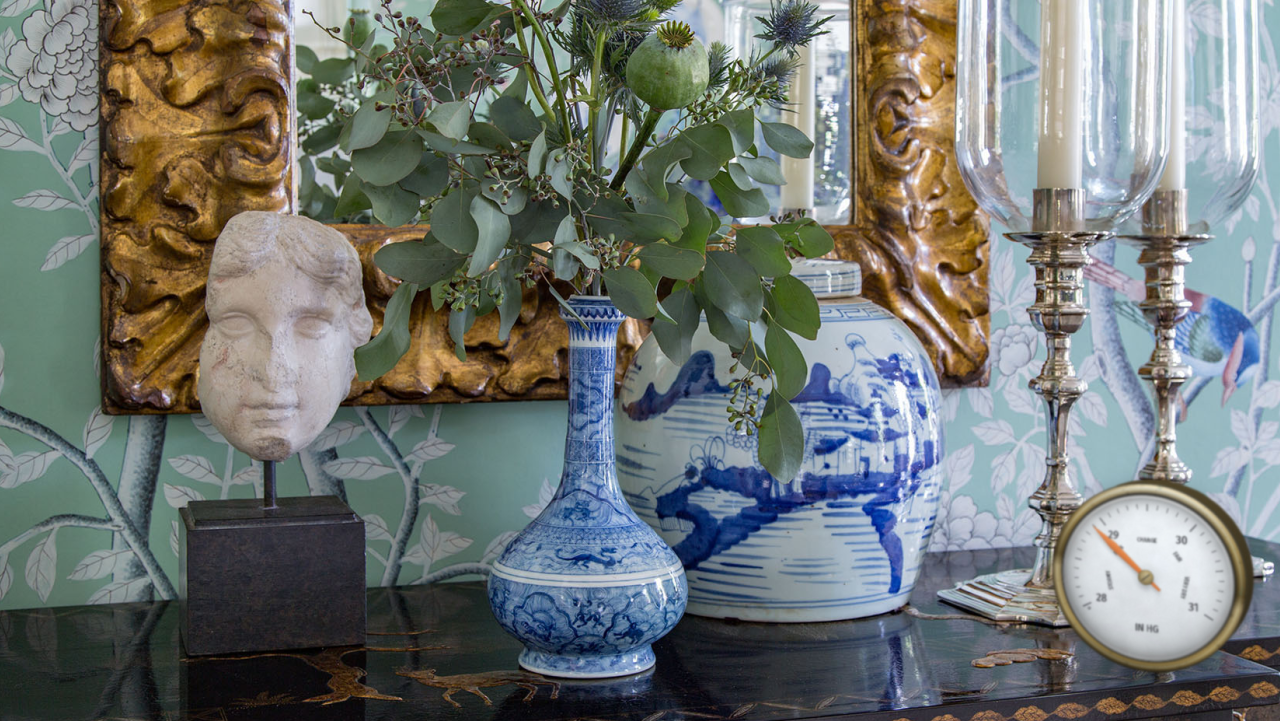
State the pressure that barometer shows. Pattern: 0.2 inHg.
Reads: 28.9 inHg
